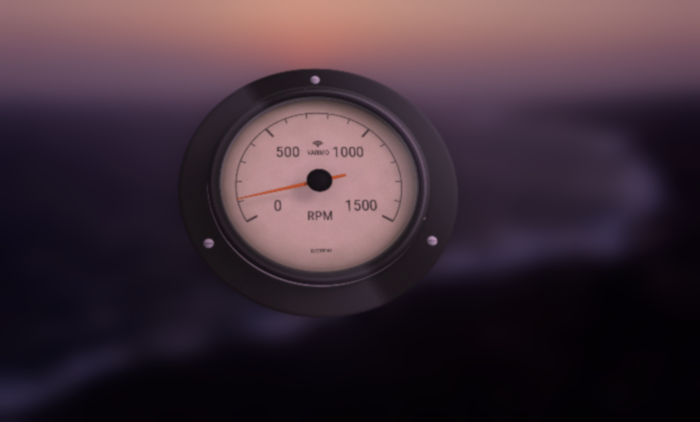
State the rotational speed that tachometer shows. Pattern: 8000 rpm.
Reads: 100 rpm
